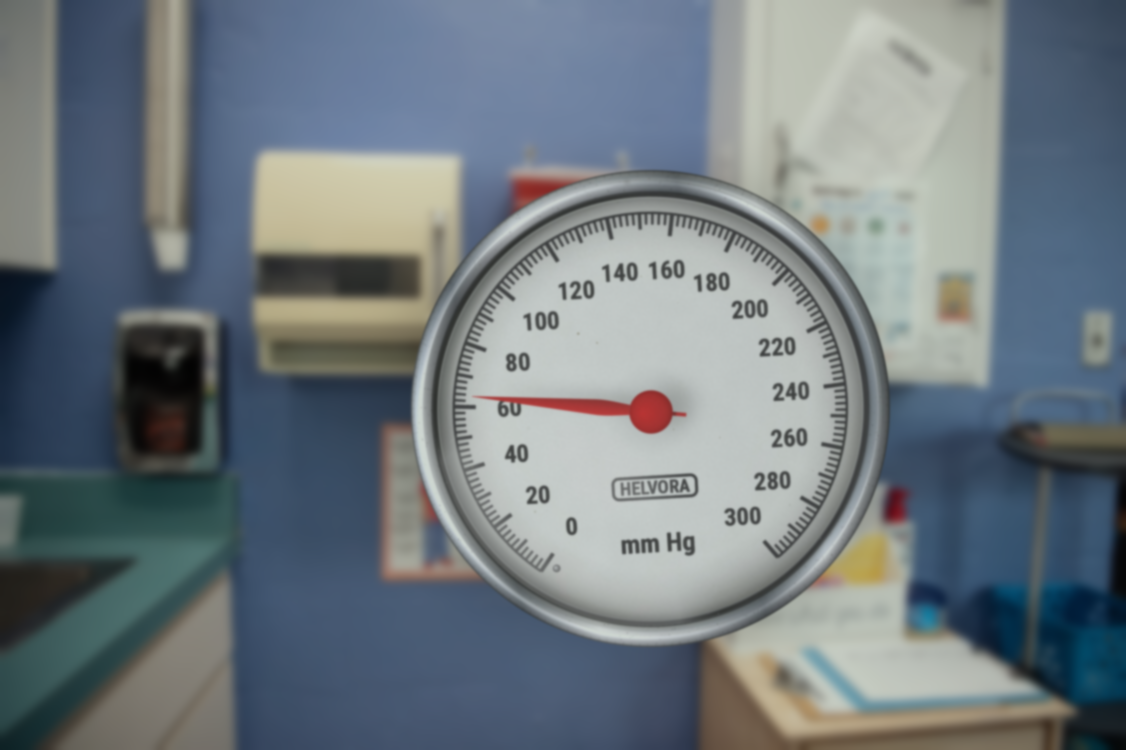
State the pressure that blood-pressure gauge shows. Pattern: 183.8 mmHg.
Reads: 64 mmHg
